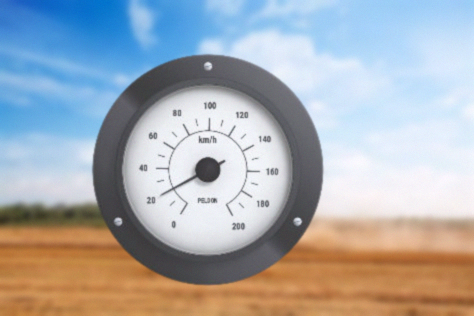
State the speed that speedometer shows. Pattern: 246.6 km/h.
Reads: 20 km/h
